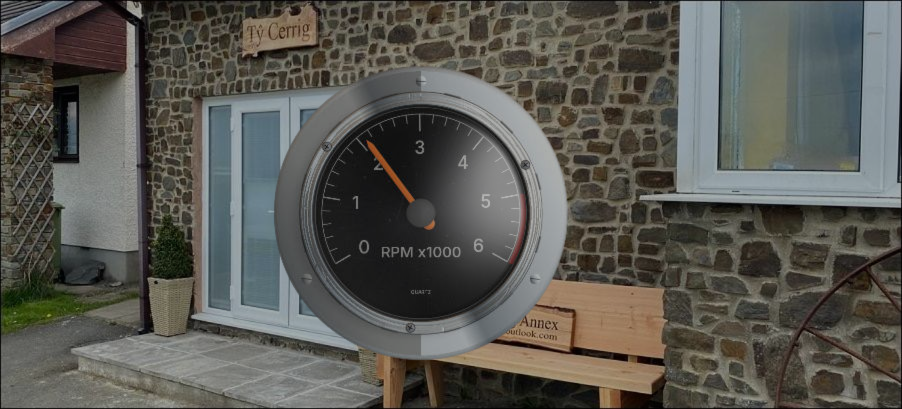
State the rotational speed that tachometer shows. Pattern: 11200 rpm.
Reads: 2100 rpm
